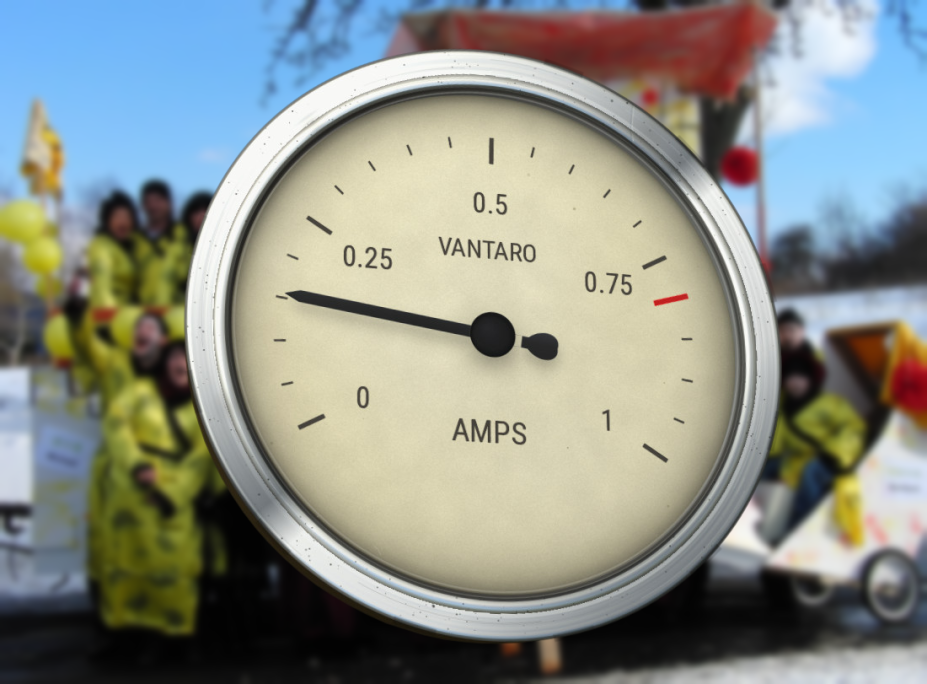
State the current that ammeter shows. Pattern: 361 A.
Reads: 0.15 A
